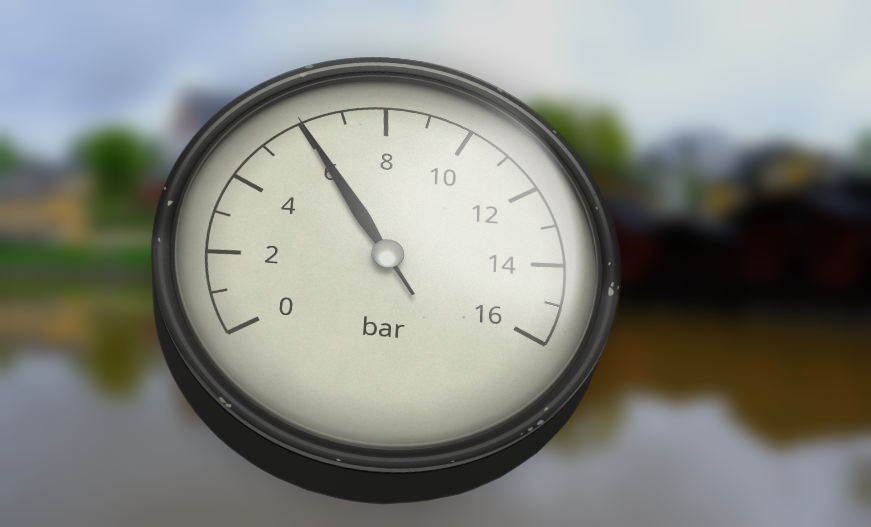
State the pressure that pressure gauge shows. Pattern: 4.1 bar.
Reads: 6 bar
